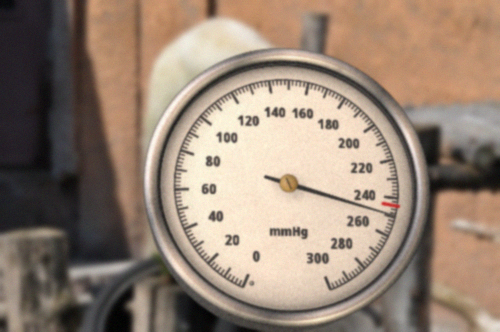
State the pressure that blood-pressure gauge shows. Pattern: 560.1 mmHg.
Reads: 250 mmHg
